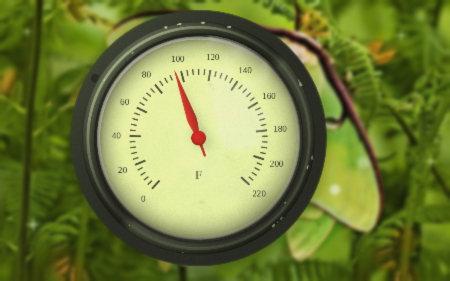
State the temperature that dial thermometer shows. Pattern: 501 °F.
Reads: 96 °F
